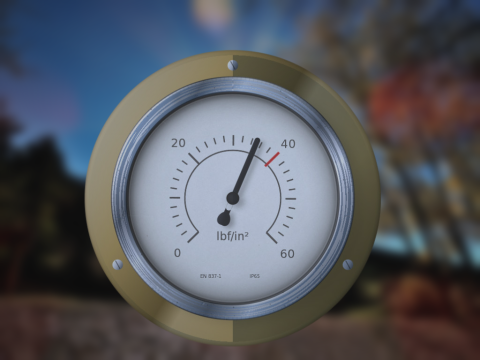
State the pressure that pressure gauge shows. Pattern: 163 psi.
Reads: 35 psi
